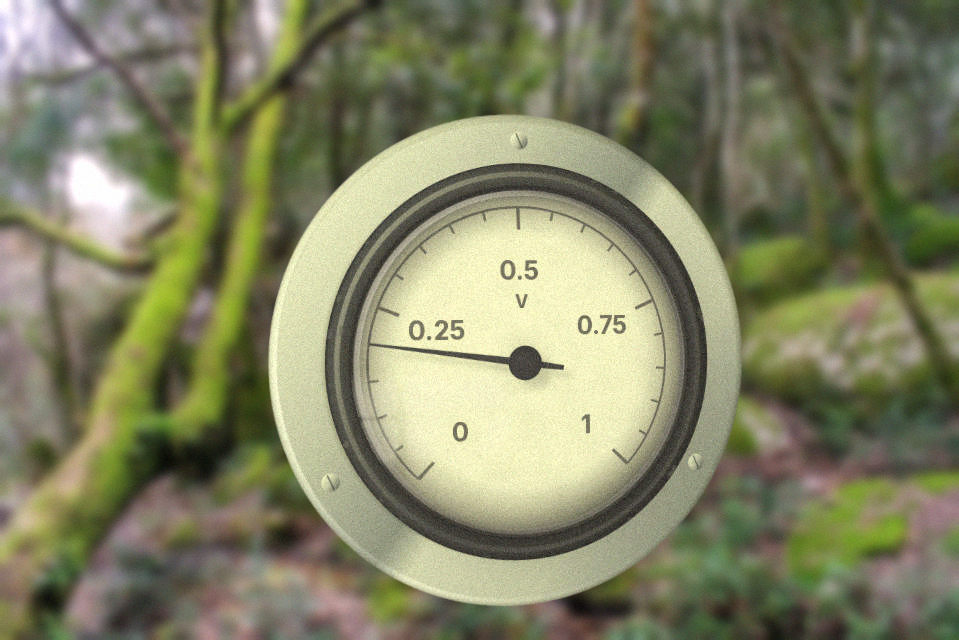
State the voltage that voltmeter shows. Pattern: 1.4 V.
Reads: 0.2 V
